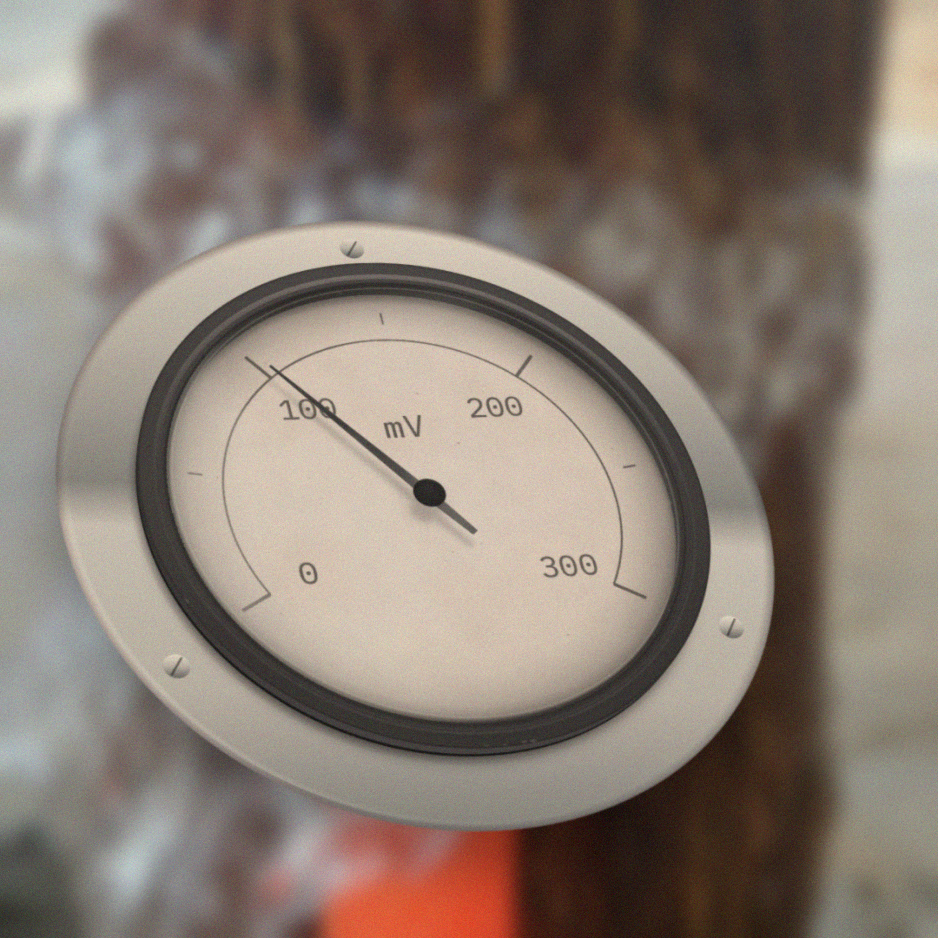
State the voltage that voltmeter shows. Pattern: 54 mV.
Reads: 100 mV
